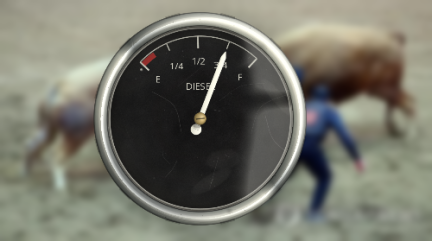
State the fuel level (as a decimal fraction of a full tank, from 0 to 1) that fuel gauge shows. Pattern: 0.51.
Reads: 0.75
